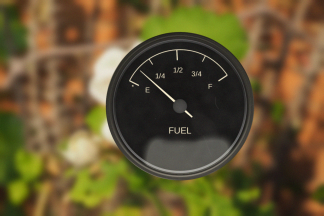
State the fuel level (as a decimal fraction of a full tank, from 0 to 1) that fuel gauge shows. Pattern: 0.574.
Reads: 0.125
